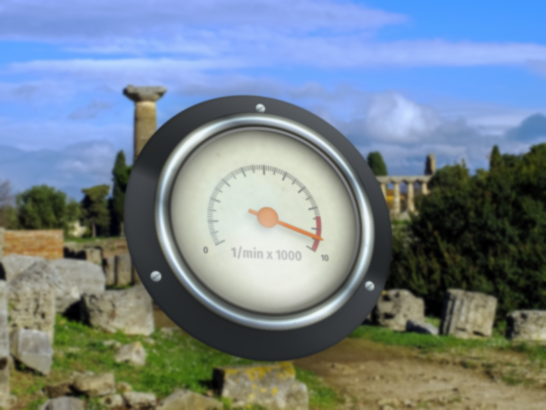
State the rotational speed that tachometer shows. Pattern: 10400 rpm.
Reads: 9500 rpm
